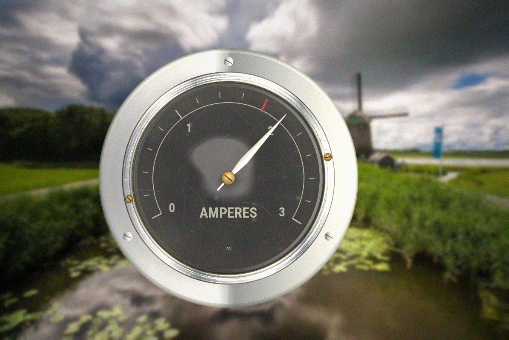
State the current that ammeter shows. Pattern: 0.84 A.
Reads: 2 A
